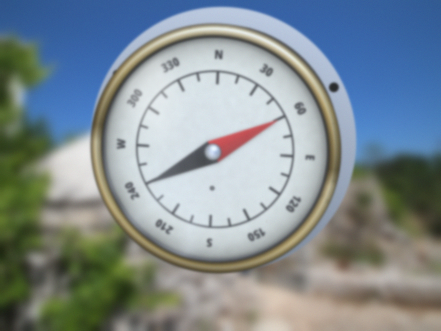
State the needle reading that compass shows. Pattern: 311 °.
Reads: 60 °
